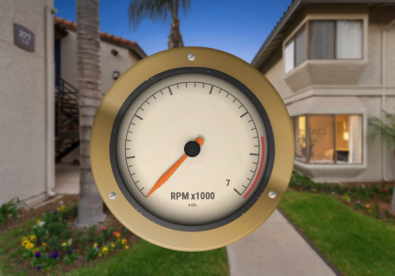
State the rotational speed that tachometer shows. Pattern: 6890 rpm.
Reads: 0 rpm
